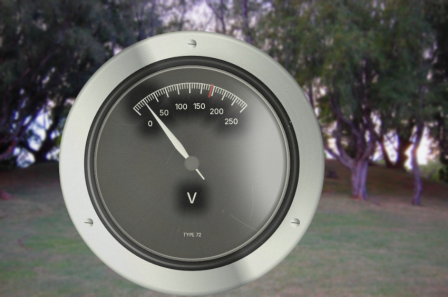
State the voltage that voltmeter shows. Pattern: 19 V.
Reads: 25 V
